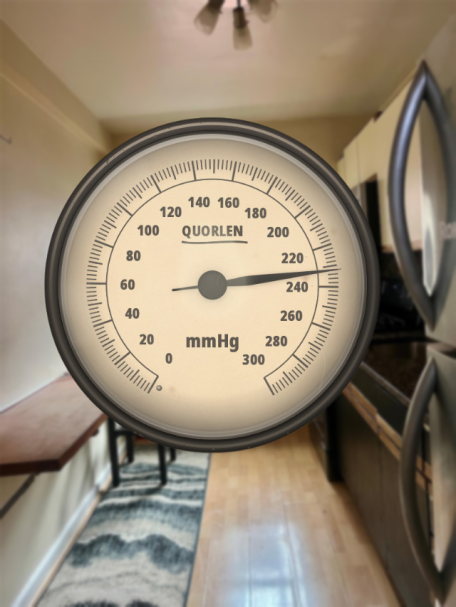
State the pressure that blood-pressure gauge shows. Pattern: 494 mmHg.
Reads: 232 mmHg
